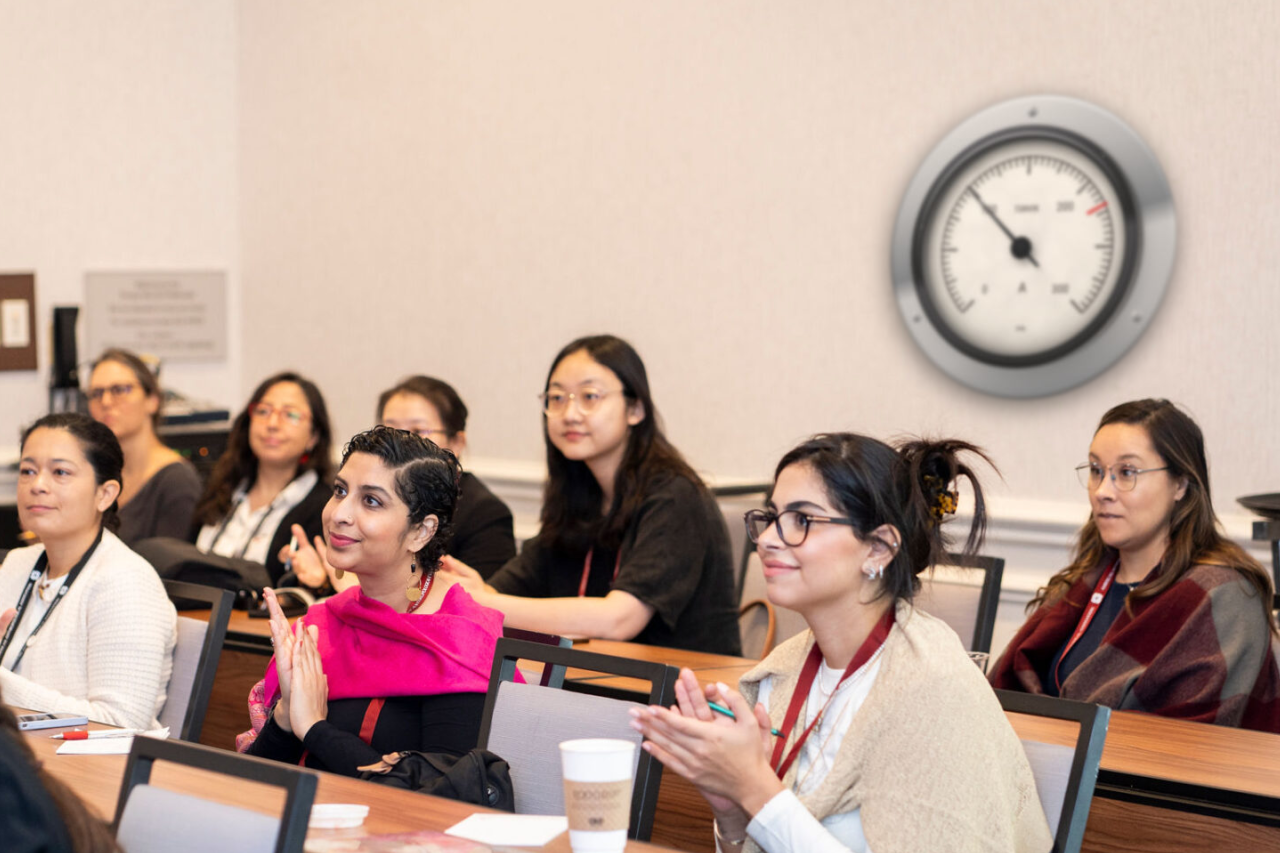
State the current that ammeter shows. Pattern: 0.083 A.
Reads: 100 A
